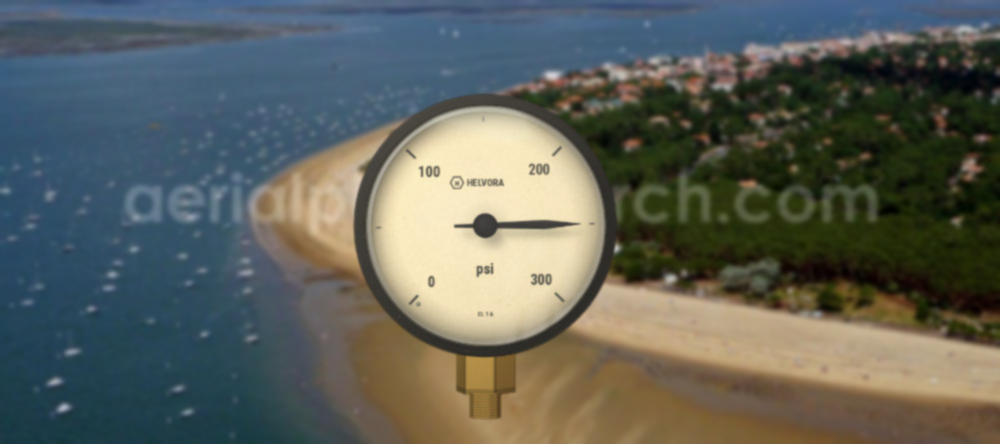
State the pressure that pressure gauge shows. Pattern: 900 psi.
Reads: 250 psi
